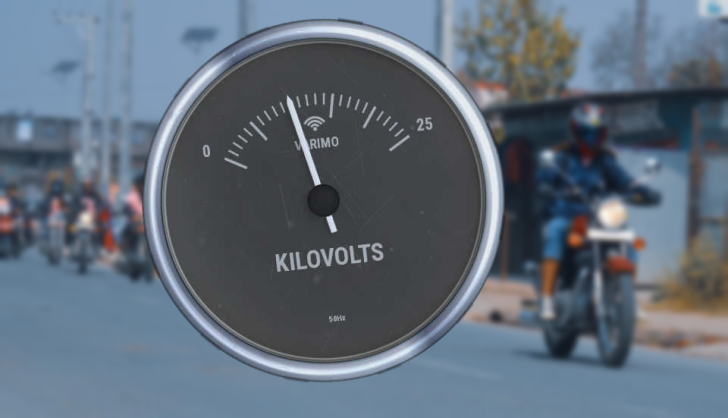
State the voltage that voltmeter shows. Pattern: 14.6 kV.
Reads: 10 kV
